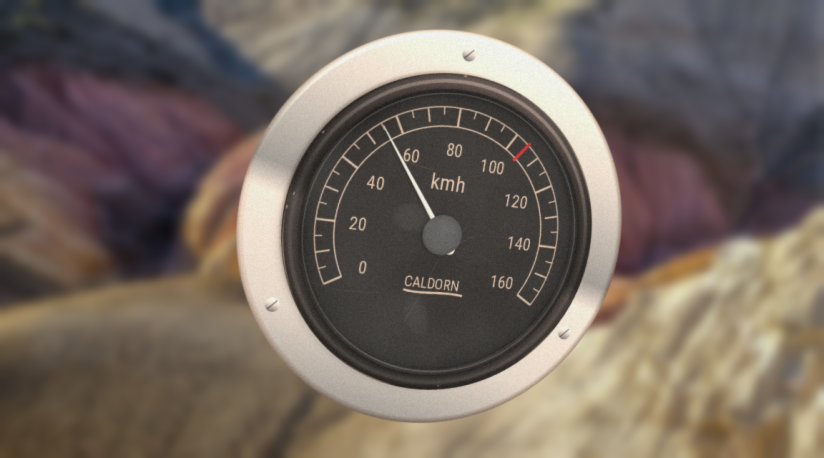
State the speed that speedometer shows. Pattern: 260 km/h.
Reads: 55 km/h
